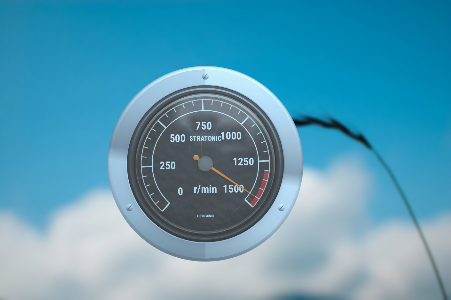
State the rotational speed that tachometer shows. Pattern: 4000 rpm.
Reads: 1450 rpm
